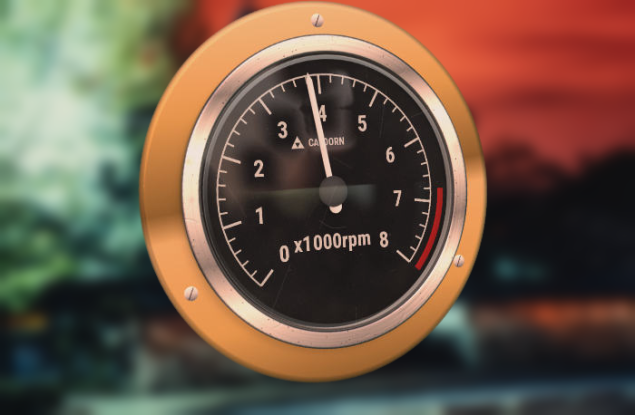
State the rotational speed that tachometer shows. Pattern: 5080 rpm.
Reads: 3800 rpm
